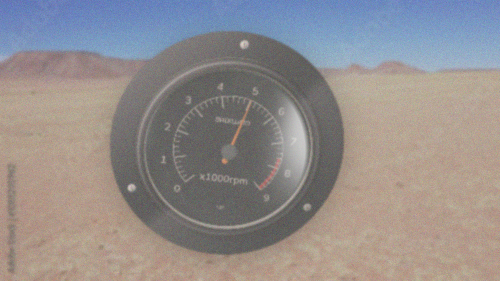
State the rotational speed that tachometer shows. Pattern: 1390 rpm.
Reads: 5000 rpm
